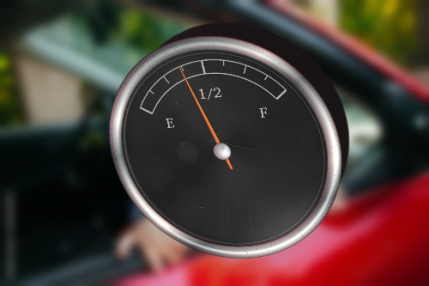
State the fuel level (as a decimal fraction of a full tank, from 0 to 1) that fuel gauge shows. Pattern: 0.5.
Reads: 0.375
